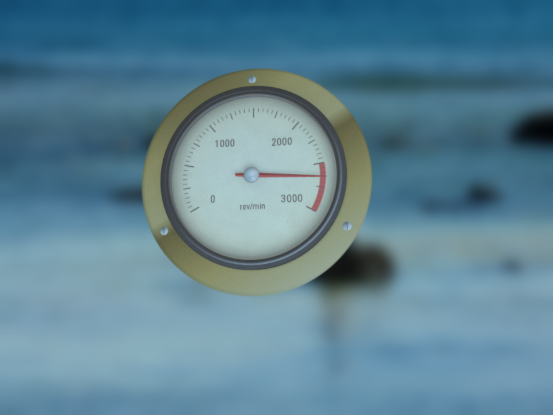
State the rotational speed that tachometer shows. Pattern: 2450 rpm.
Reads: 2650 rpm
